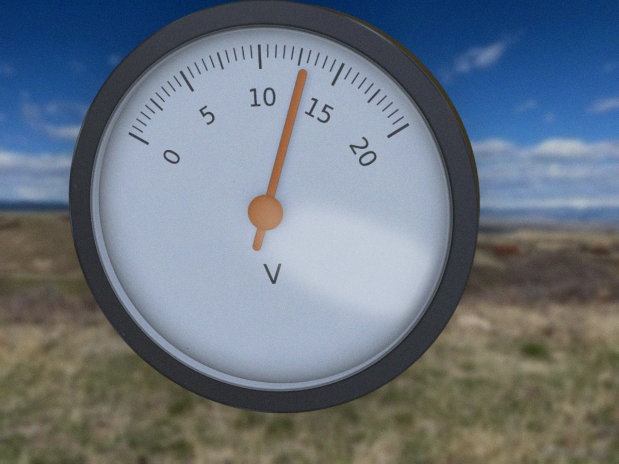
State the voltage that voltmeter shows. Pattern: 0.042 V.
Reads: 13 V
